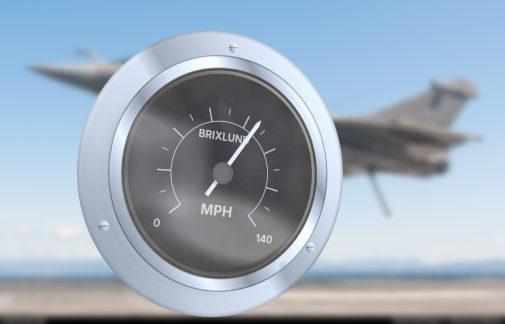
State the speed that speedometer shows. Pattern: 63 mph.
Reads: 85 mph
